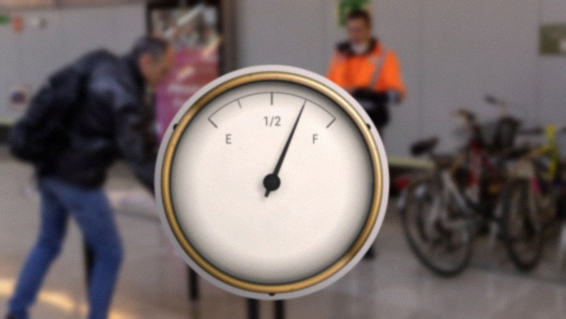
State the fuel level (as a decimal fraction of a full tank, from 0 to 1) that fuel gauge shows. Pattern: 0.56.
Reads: 0.75
